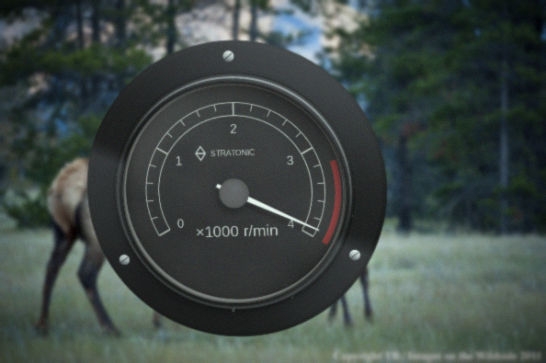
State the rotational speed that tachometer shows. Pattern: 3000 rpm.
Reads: 3900 rpm
